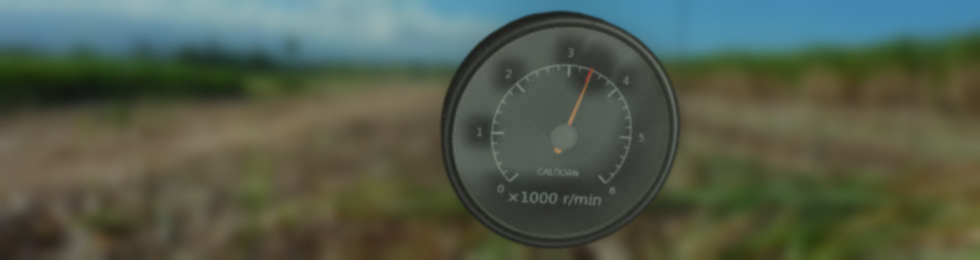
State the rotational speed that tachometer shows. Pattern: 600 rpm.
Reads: 3400 rpm
